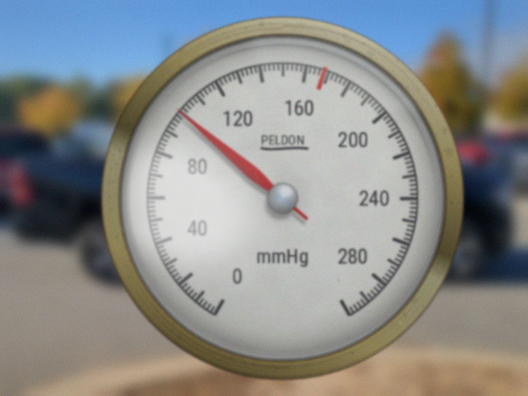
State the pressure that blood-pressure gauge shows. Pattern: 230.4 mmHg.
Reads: 100 mmHg
